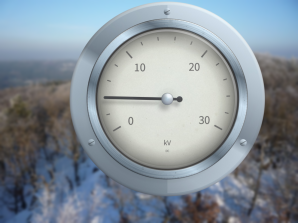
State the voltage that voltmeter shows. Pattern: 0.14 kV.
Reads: 4 kV
